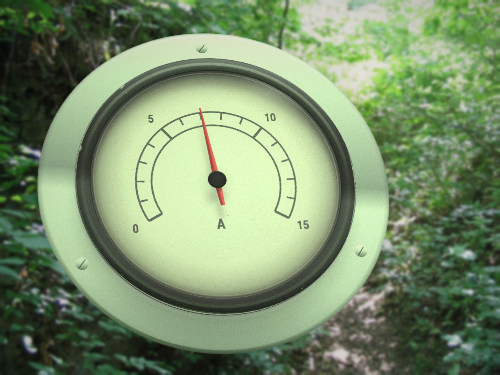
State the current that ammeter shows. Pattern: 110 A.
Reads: 7 A
